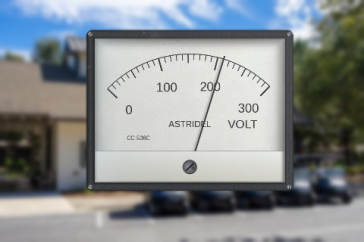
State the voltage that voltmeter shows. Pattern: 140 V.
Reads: 210 V
